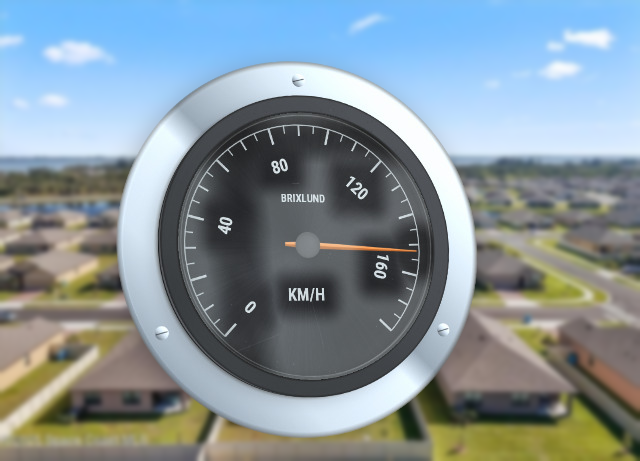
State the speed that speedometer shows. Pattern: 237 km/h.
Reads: 152.5 km/h
